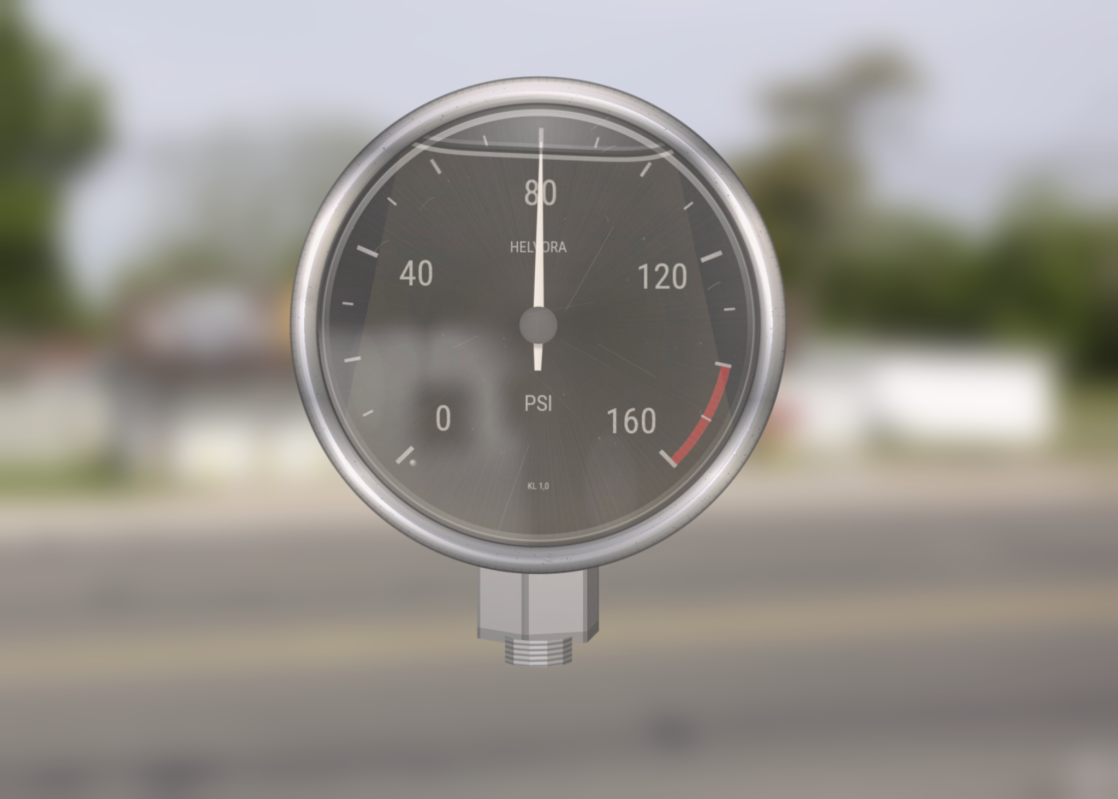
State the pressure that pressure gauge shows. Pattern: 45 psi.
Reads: 80 psi
